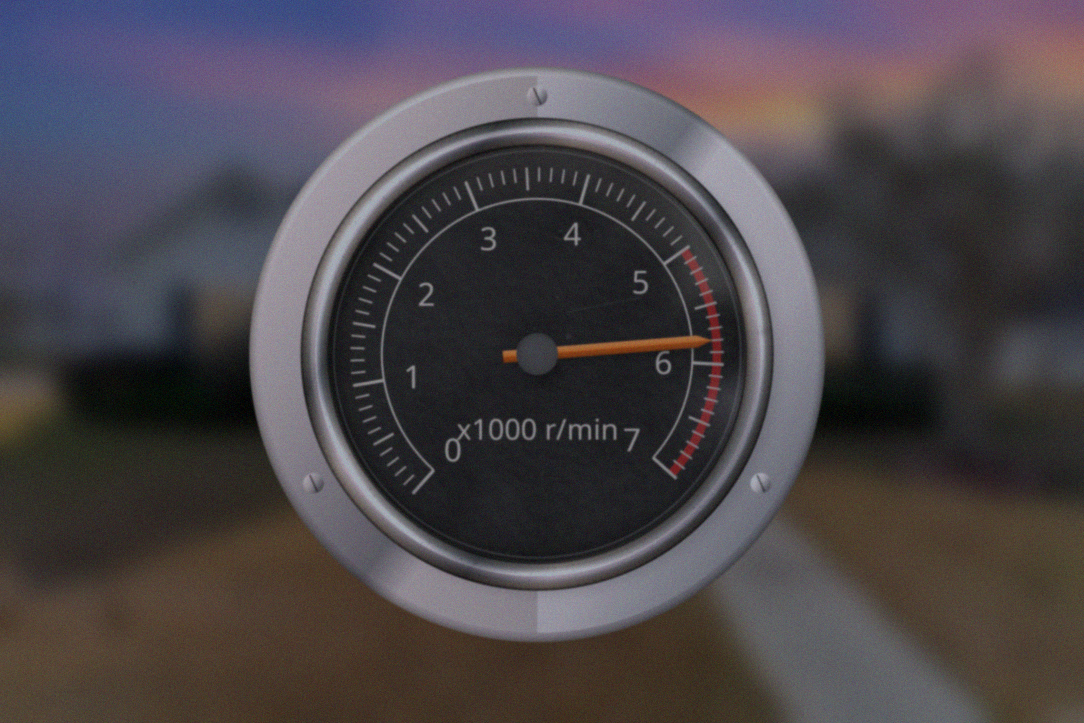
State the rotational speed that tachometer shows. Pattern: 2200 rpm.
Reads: 5800 rpm
